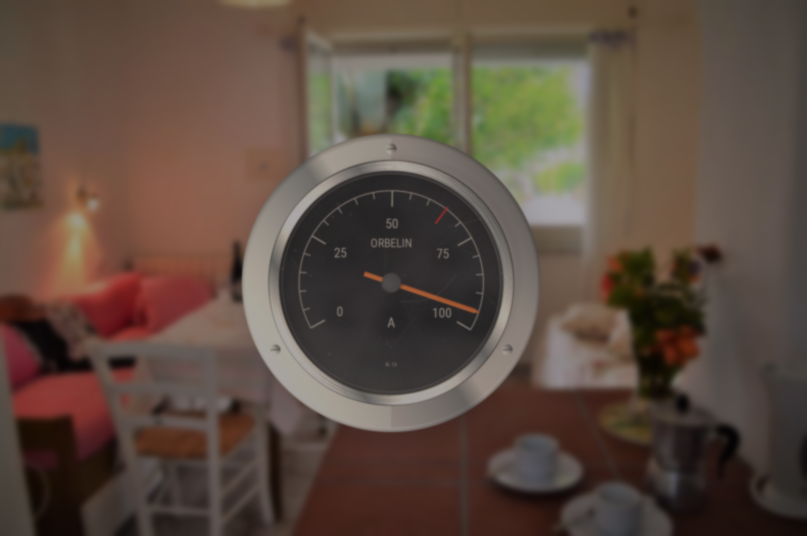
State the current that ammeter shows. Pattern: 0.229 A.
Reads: 95 A
